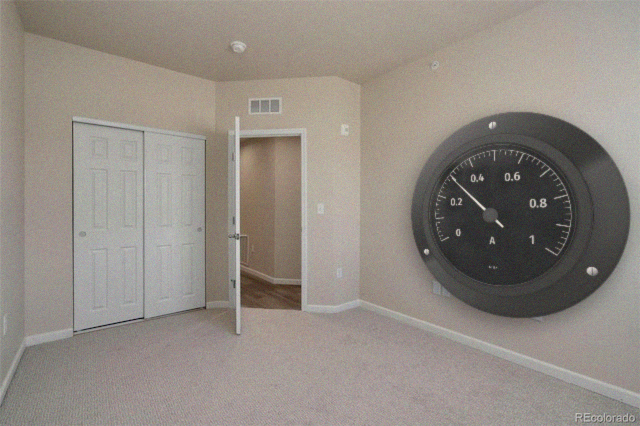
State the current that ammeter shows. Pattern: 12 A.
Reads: 0.3 A
